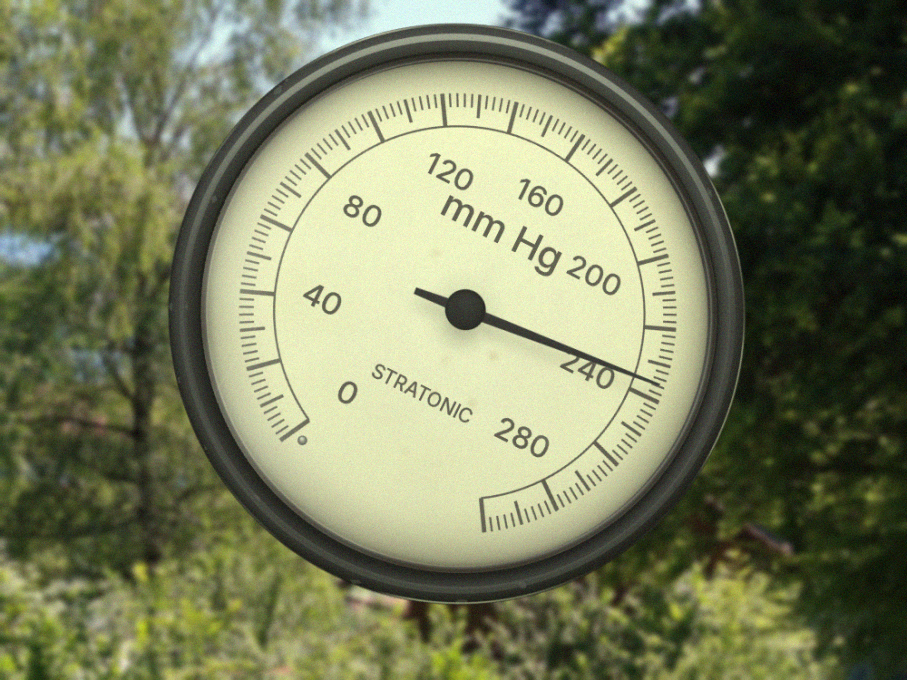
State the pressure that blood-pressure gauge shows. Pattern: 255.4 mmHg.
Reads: 236 mmHg
